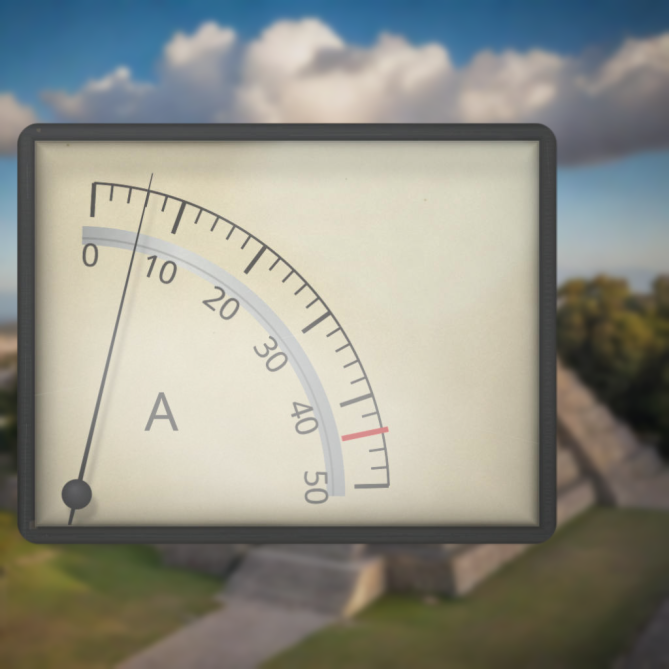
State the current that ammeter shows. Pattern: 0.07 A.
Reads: 6 A
